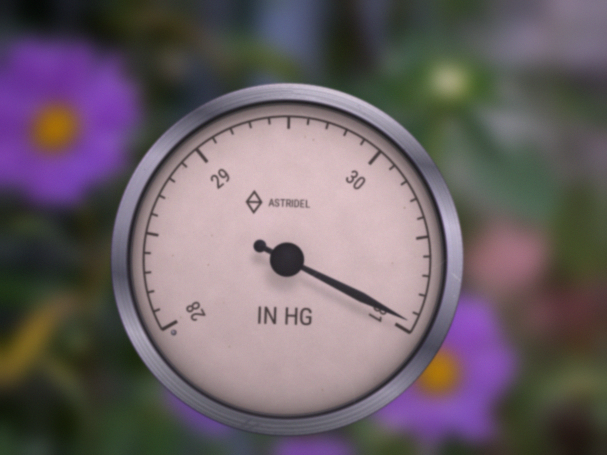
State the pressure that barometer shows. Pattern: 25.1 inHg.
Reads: 30.95 inHg
